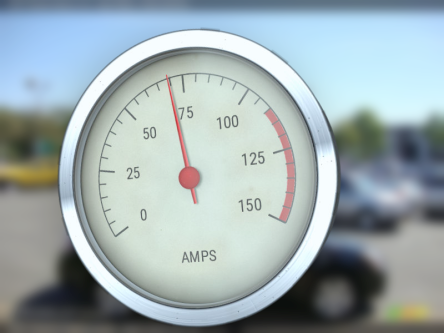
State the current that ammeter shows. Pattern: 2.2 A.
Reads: 70 A
